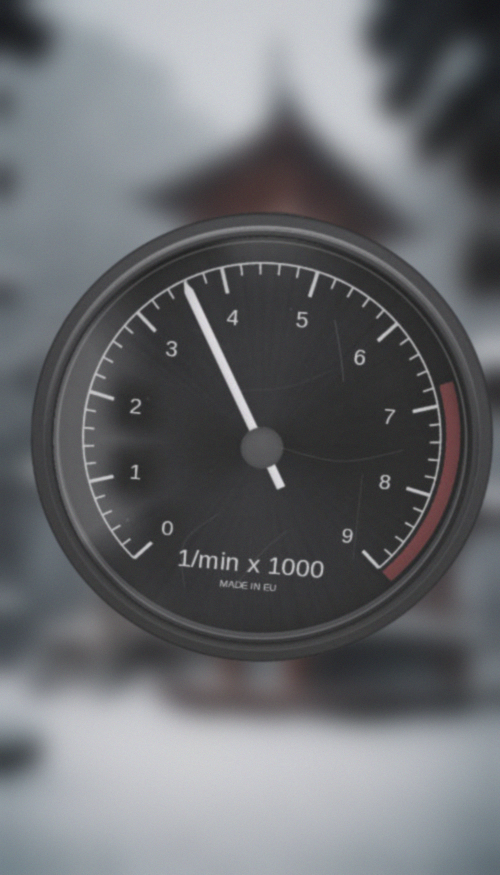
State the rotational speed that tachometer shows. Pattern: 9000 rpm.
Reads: 3600 rpm
